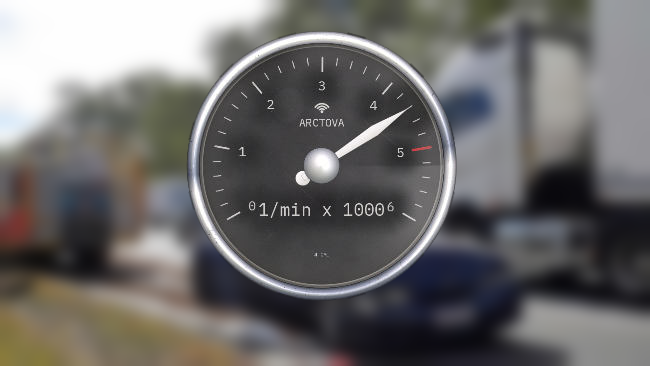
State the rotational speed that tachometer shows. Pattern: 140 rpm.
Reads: 4400 rpm
